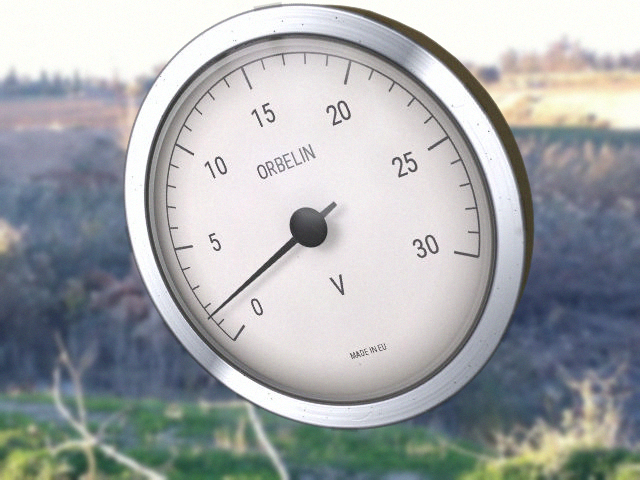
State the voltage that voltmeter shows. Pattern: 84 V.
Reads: 1.5 V
